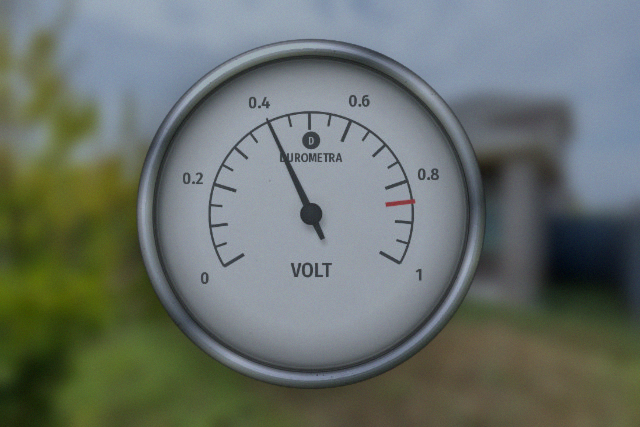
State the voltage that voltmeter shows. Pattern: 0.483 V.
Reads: 0.4 V
